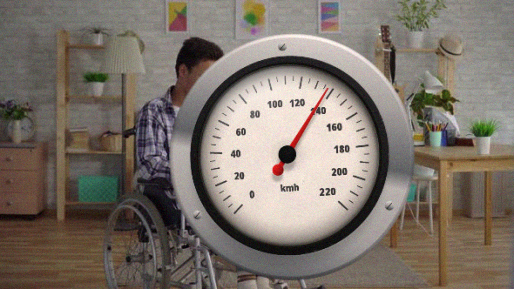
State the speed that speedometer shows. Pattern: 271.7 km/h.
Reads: 137.5 km/h
